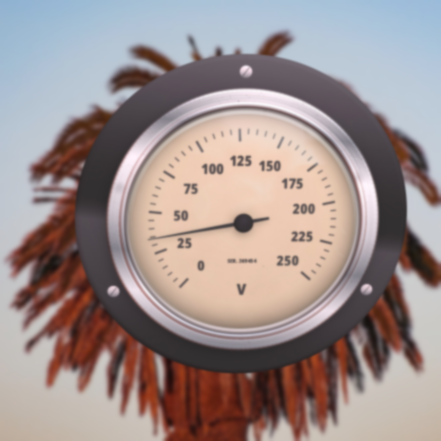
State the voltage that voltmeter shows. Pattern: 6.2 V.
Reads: 35 V
